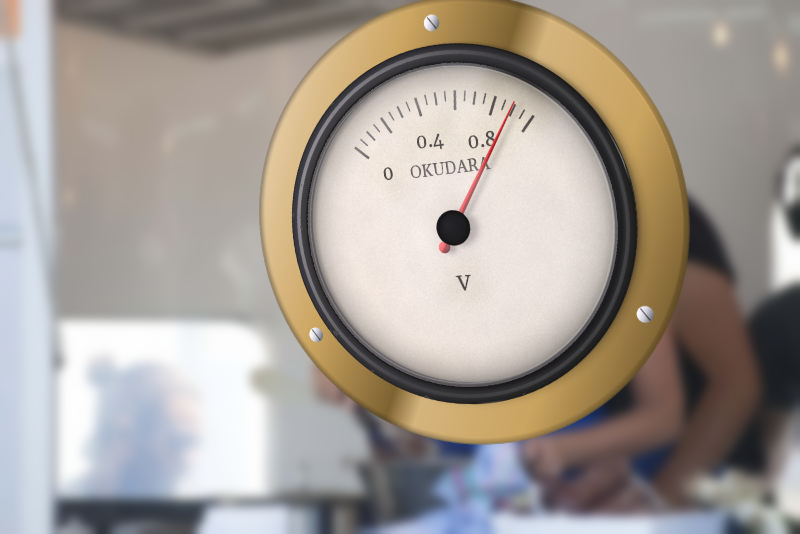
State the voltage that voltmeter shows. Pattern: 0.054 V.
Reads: 0.9 V
